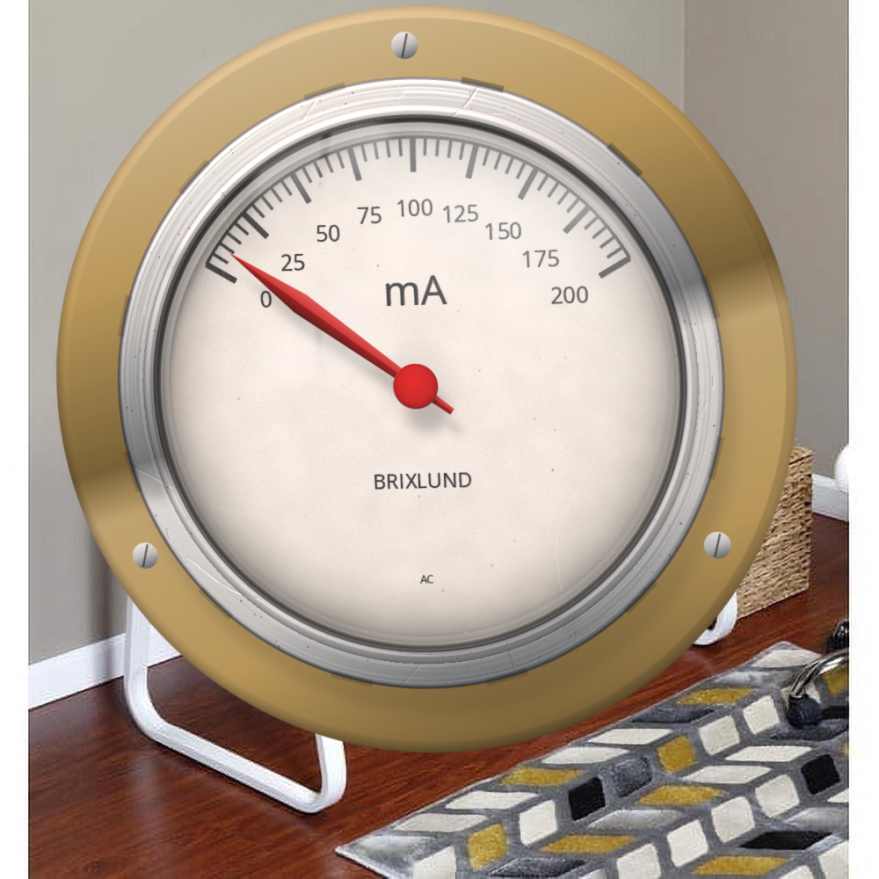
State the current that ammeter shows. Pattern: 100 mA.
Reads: 10 mA
